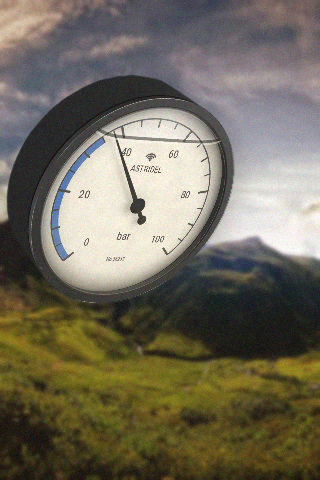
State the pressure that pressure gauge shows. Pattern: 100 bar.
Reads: 37.5 bar
